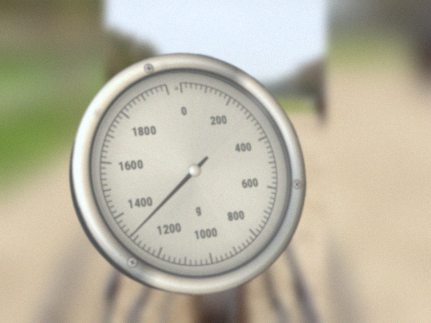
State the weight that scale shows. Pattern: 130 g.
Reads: 1320 g
